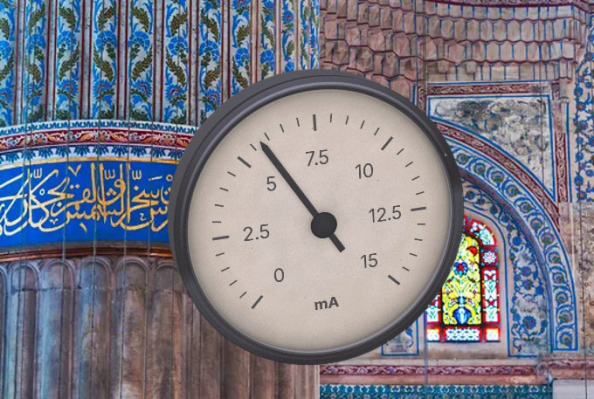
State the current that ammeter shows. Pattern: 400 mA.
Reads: 5.75 mA
